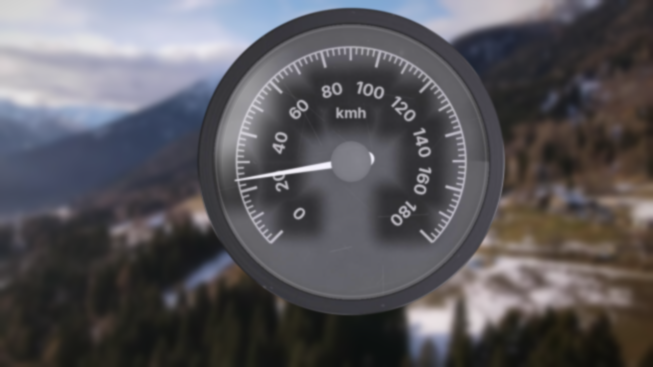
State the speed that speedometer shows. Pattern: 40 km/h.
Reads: 24 km/h
